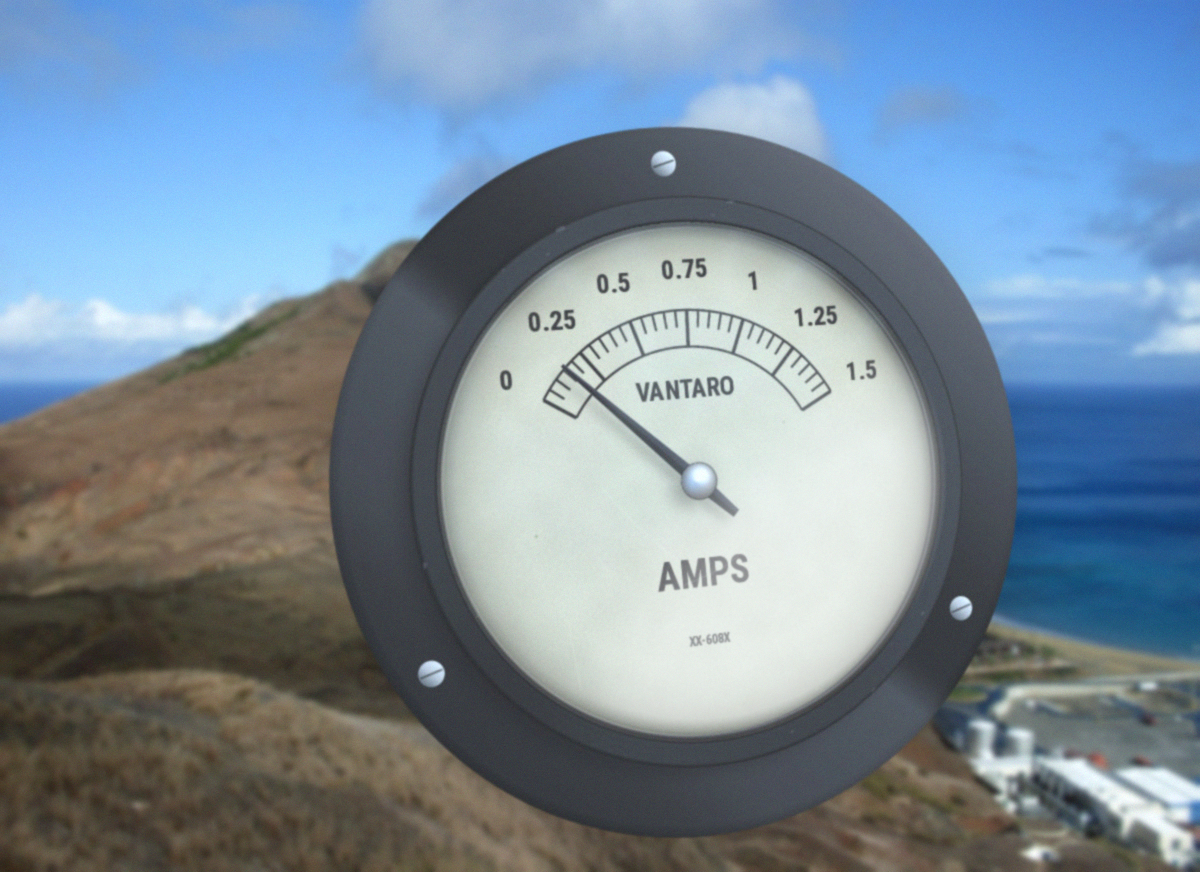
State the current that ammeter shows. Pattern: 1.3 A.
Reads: 0.15 A
